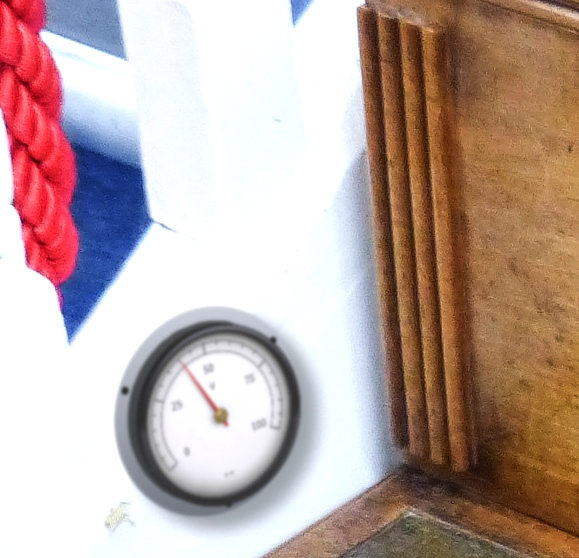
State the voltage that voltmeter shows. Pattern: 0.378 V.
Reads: 40 V
